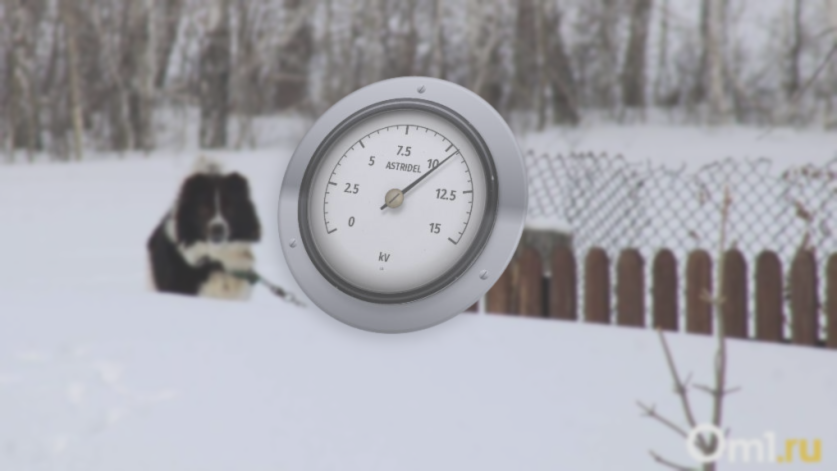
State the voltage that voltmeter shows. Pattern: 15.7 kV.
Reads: 10.5 kV
